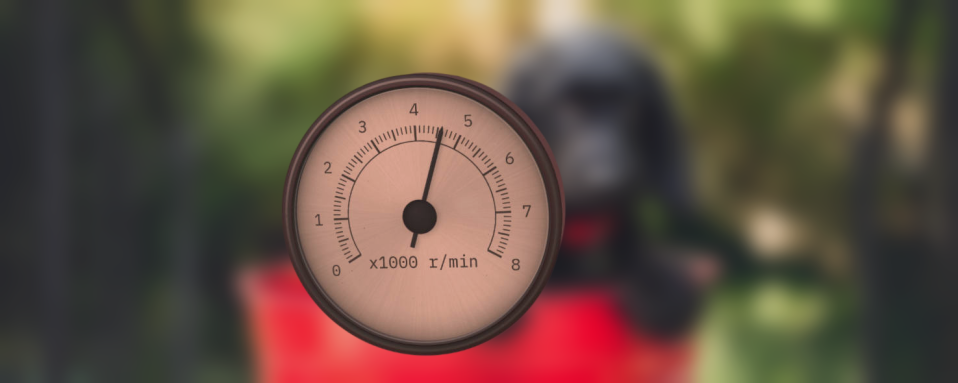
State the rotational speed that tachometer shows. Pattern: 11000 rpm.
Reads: 4600 rpm
